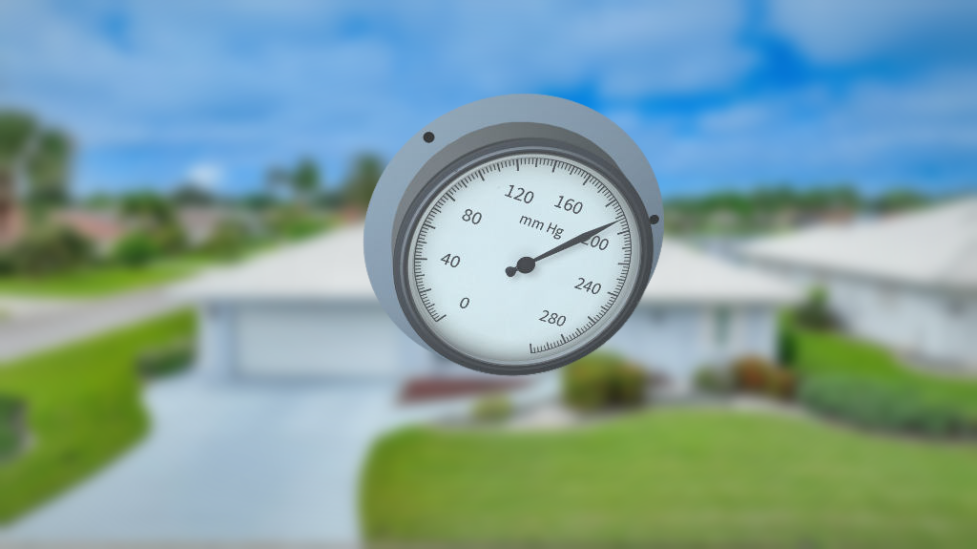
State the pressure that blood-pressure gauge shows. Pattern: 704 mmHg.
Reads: 190 mmHg
